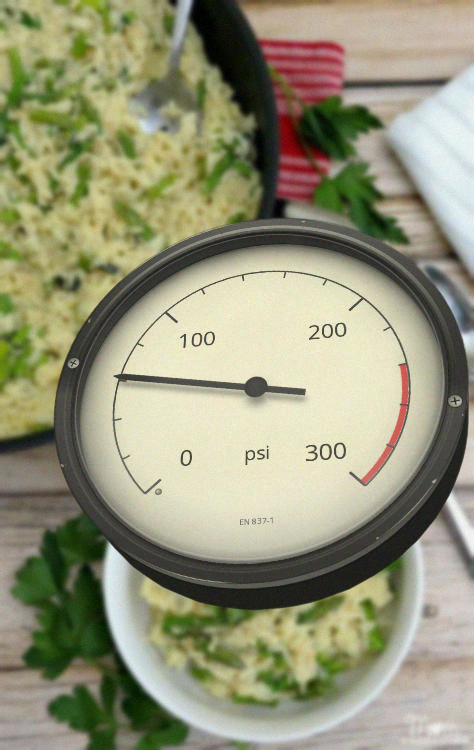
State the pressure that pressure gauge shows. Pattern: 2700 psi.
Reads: 60 psi
